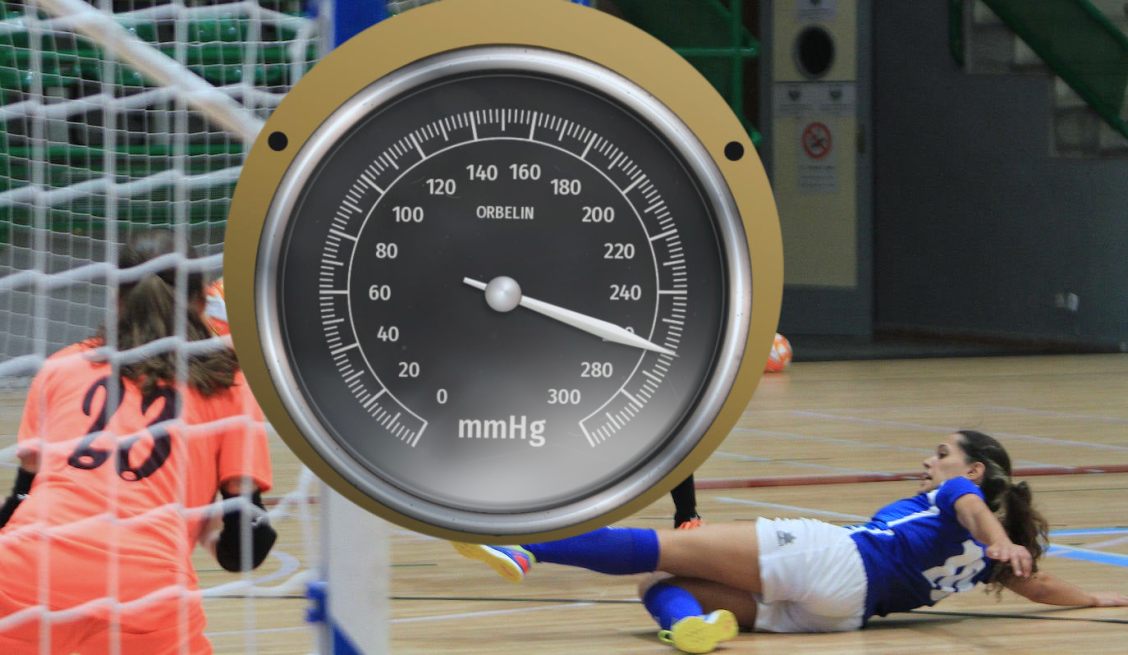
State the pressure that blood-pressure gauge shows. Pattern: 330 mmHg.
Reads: 260 mmHg
